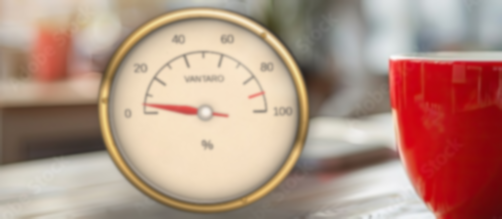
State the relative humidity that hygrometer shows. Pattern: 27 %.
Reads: 5 %
